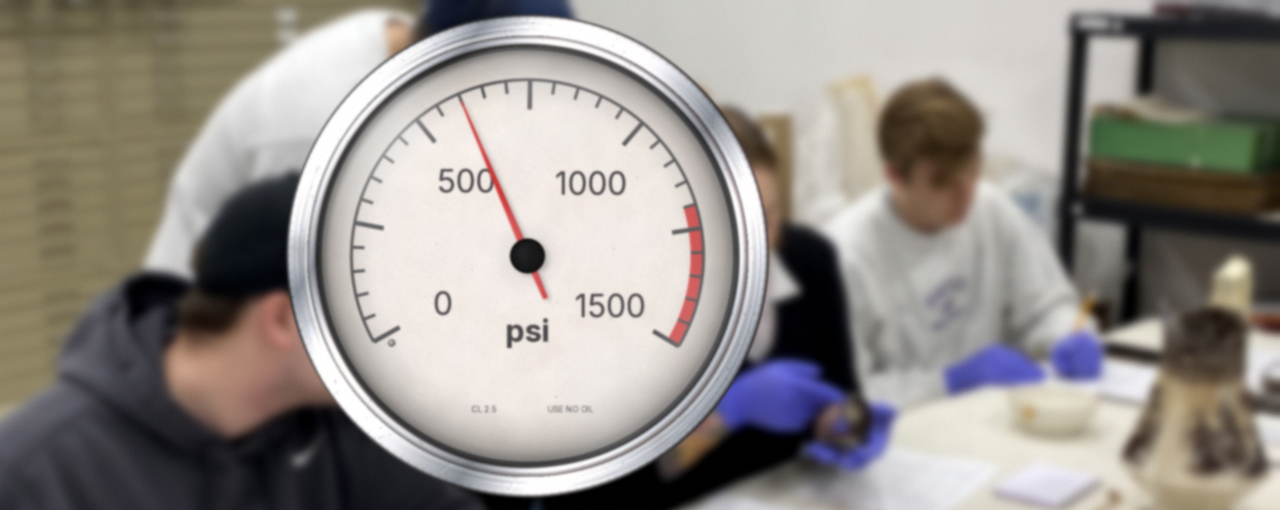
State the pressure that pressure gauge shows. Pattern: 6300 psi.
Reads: 600 psi
